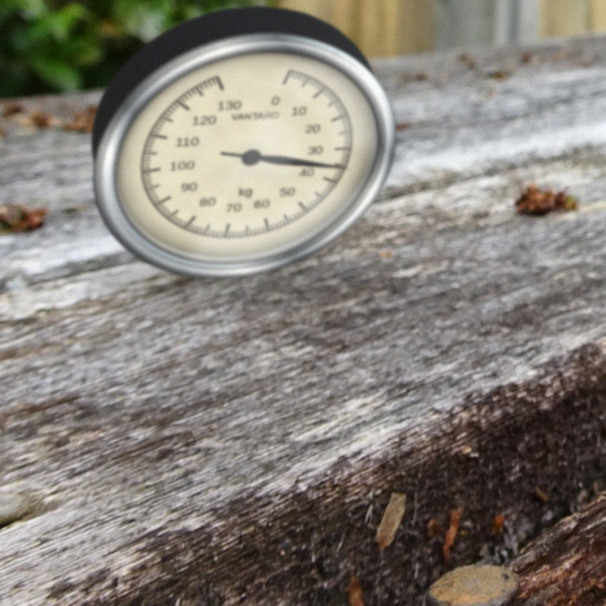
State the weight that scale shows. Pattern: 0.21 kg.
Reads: 35 kg
